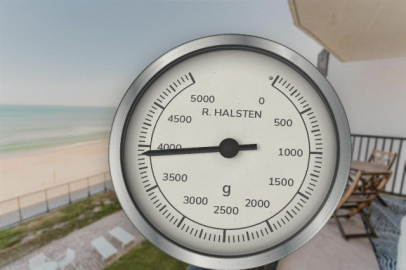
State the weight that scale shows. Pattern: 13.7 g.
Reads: 3900 g
